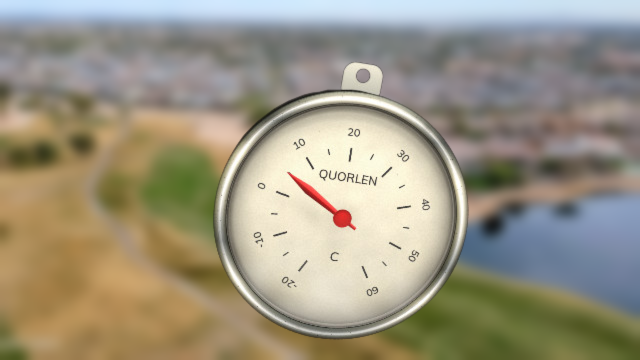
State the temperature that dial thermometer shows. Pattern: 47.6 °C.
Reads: 5 °C
